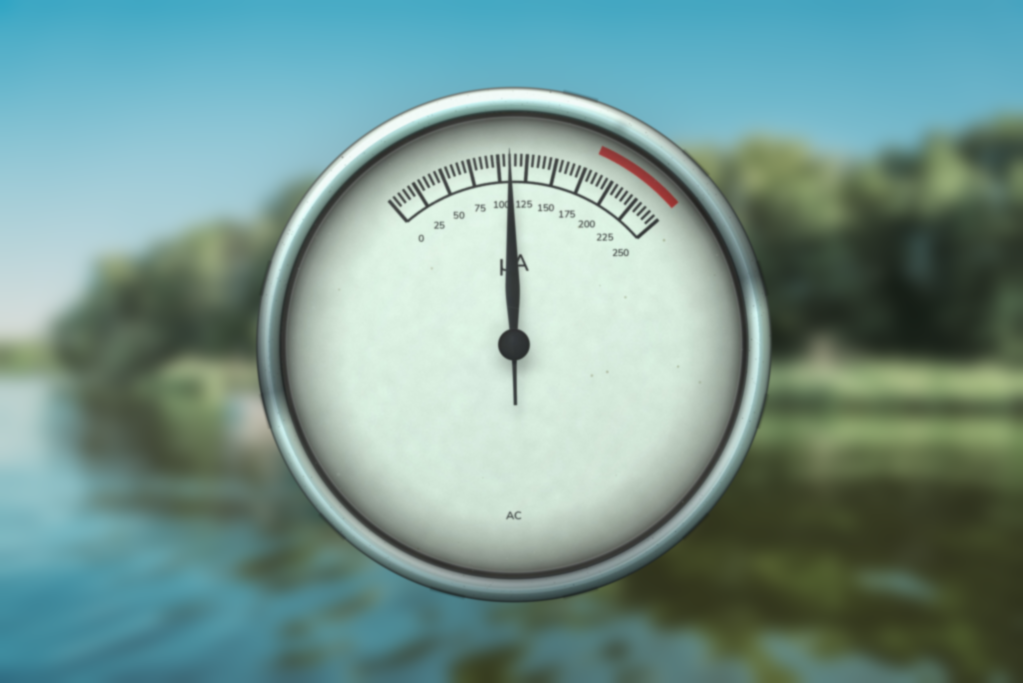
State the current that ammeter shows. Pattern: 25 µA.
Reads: 110 µA
